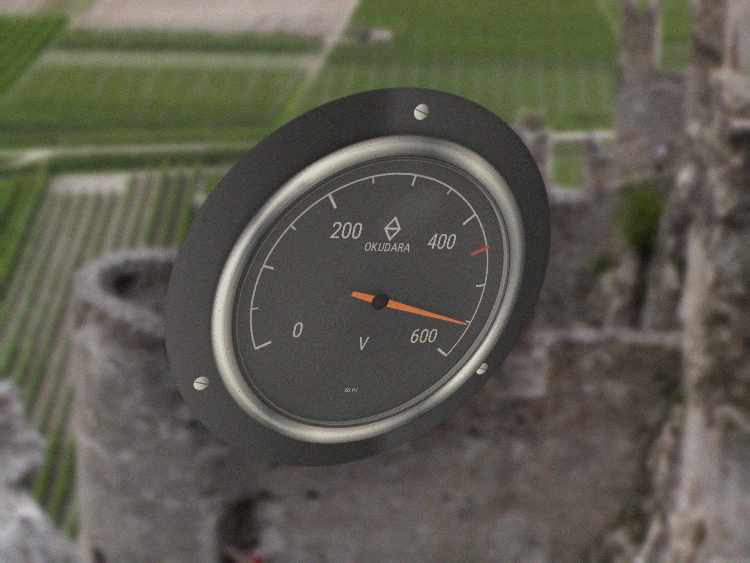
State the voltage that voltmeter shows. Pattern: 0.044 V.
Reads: 550 V
